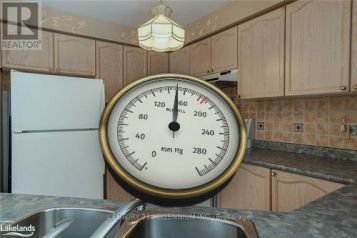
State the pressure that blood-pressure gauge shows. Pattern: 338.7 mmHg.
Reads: 150 mmHg
